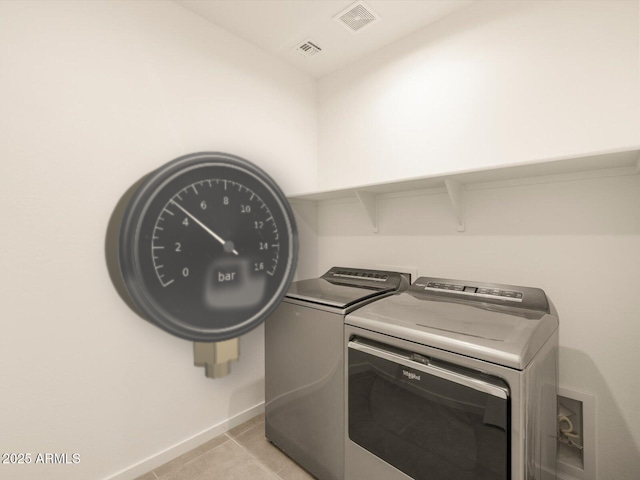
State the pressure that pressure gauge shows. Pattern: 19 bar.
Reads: 4.5 bar
